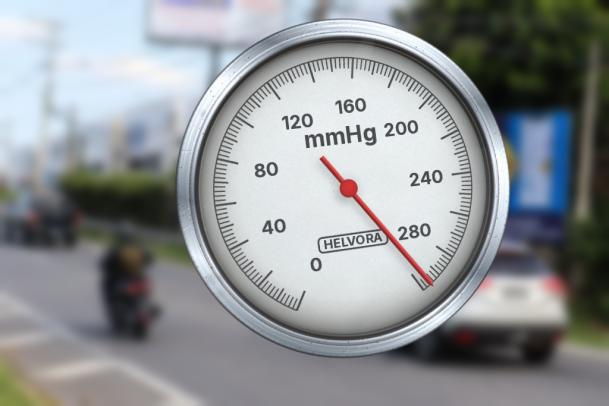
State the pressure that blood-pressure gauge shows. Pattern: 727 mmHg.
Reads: 296 mmHg
